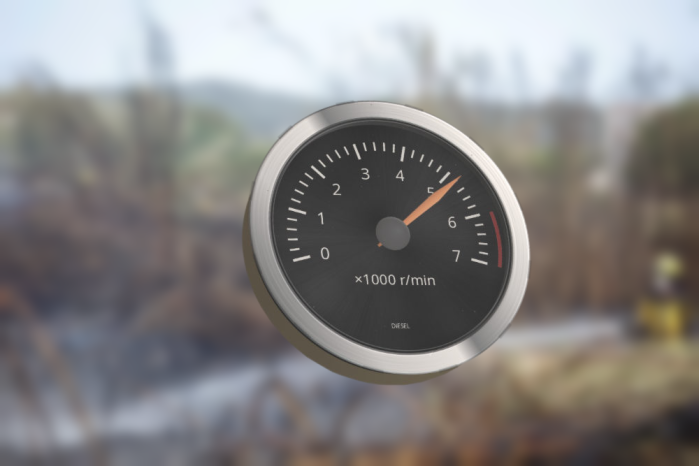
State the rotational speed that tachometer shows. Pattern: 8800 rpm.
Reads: 5200 rpm
